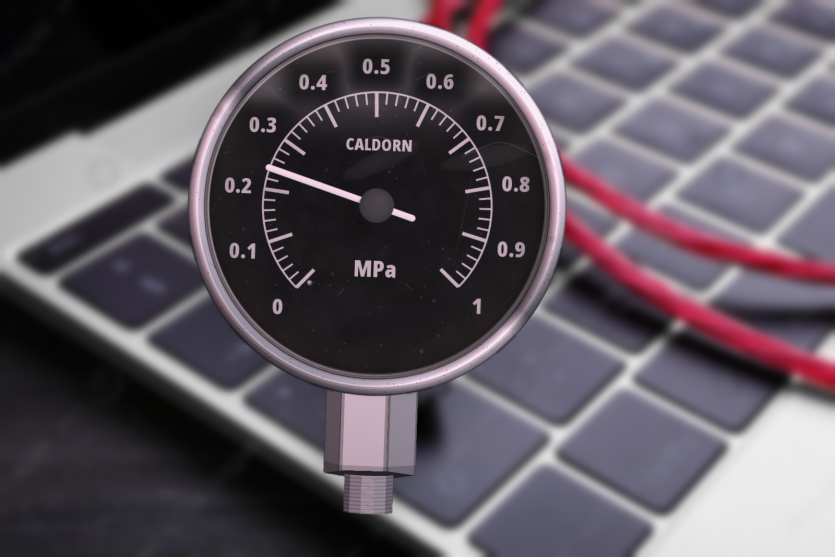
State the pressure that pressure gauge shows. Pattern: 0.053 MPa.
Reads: 0.24 MPa
